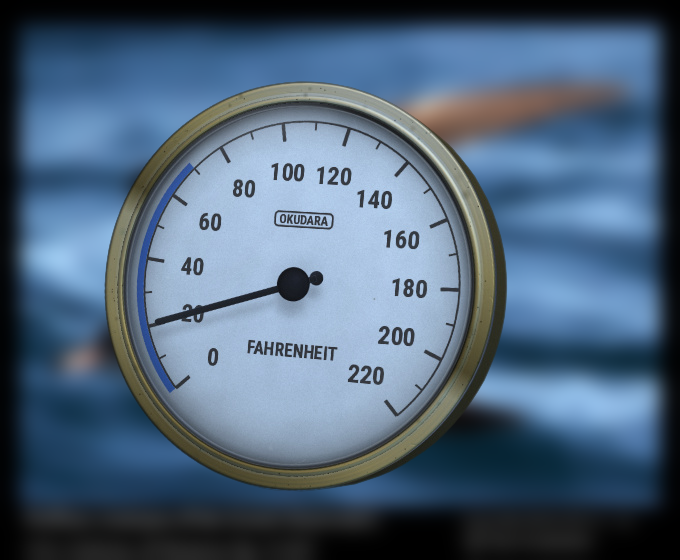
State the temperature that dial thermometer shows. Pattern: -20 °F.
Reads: 20 °F
